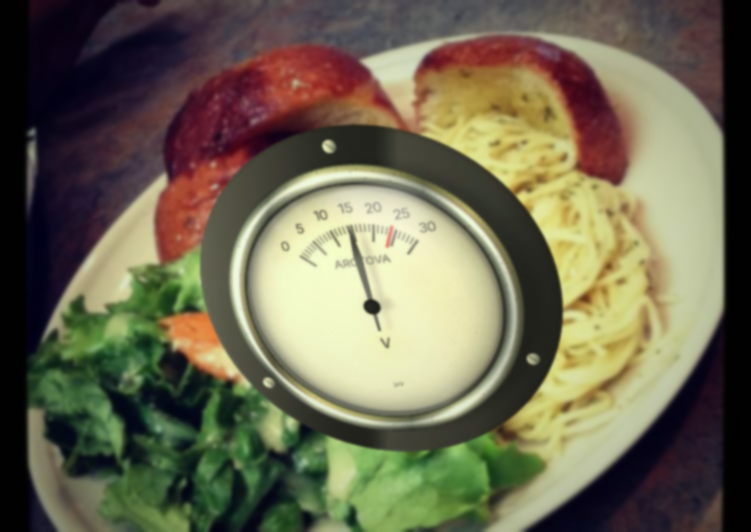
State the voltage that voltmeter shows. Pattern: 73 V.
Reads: 15 V
